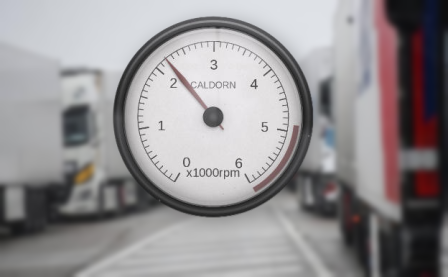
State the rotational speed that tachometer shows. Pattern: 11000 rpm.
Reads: 2200 rpm
